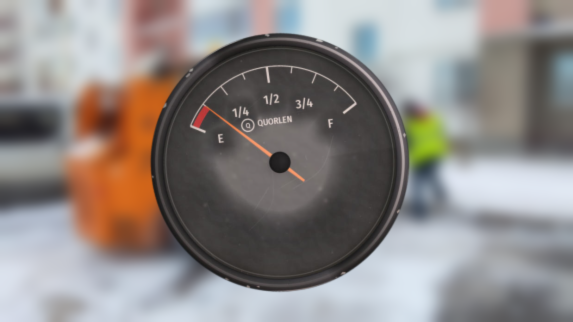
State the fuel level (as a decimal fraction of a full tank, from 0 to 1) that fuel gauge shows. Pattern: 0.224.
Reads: 0.125
